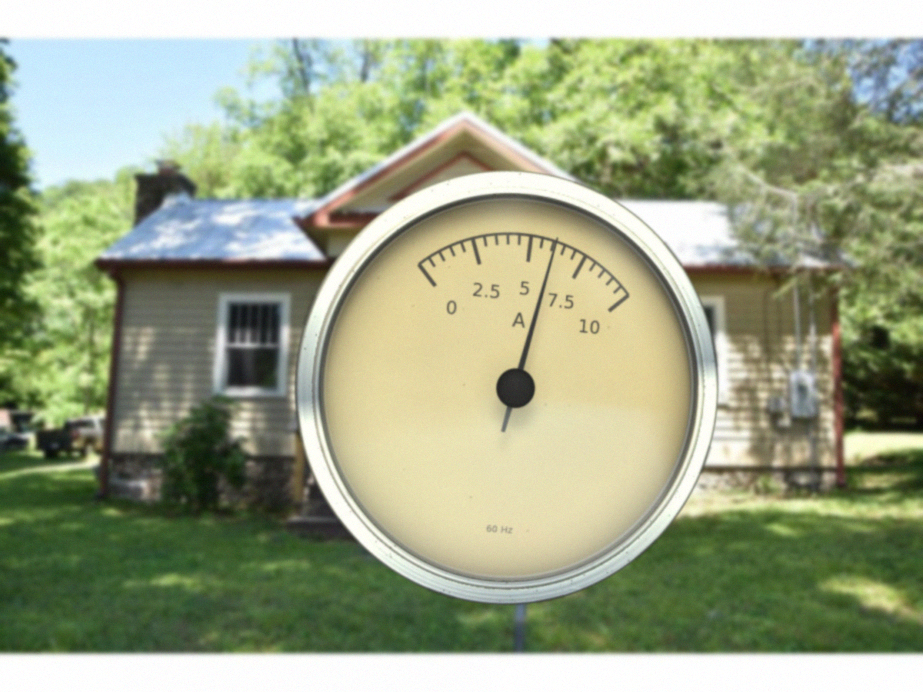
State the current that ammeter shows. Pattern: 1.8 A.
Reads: 6 A
